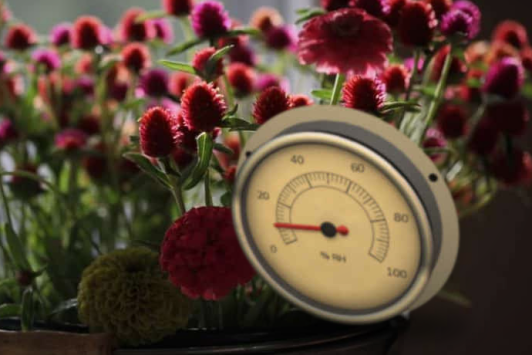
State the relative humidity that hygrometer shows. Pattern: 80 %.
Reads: 10 %
